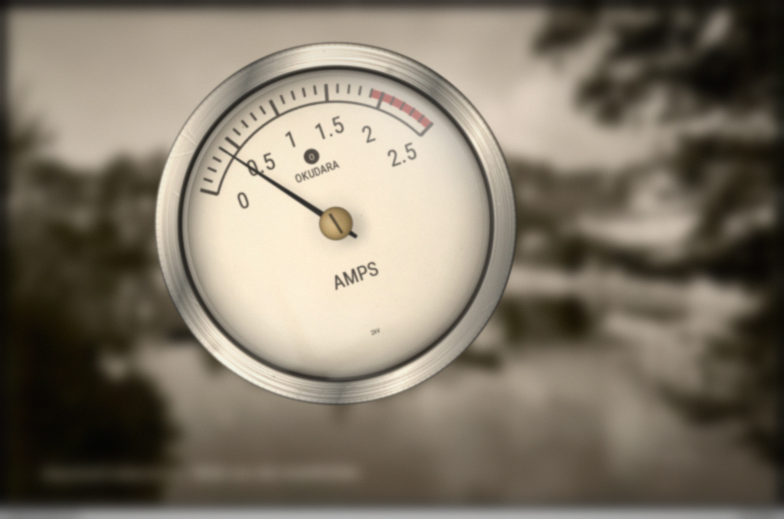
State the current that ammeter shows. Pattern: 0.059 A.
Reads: 0.4 A
